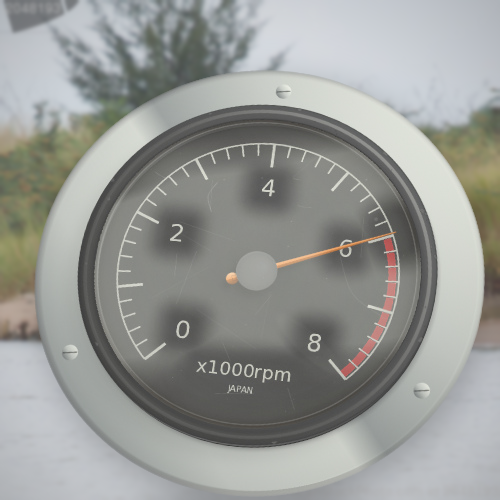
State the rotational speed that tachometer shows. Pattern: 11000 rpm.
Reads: 6000 rpm
